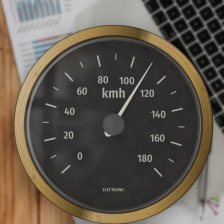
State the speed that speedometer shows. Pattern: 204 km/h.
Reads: 110 km/h
